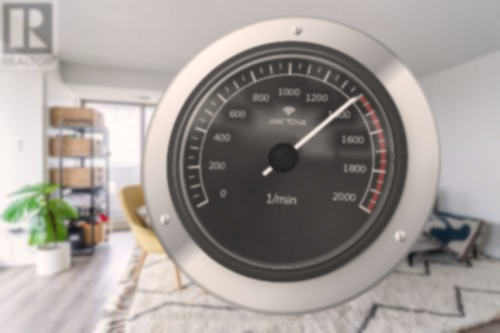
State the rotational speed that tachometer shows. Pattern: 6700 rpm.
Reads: 1400 rpm
